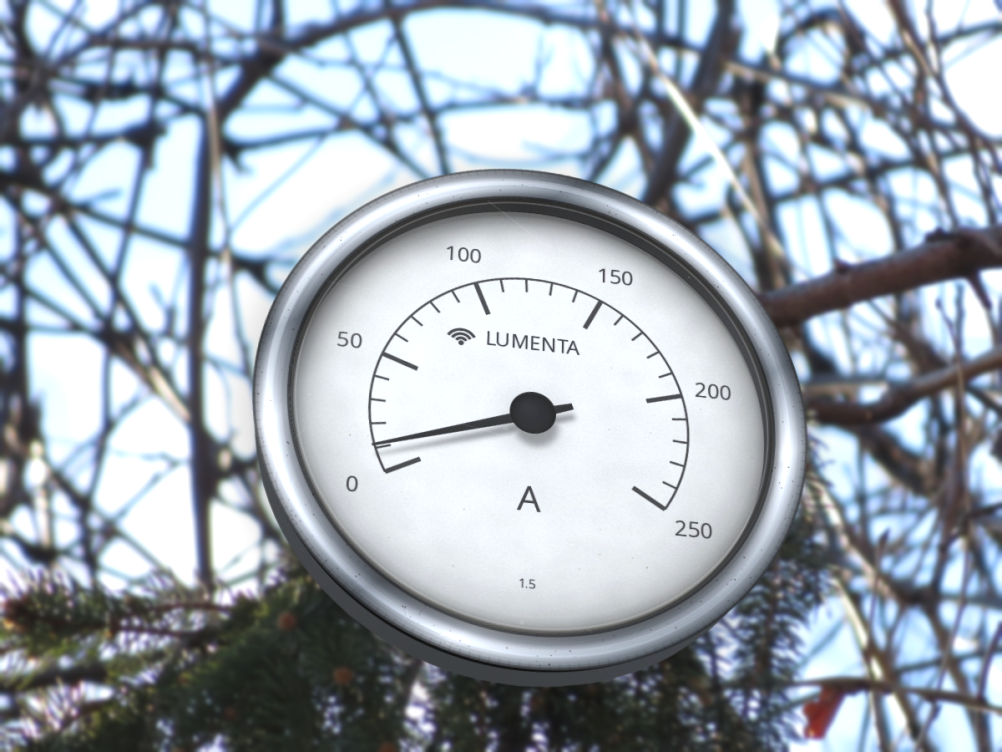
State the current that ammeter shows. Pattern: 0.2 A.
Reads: 10 A
